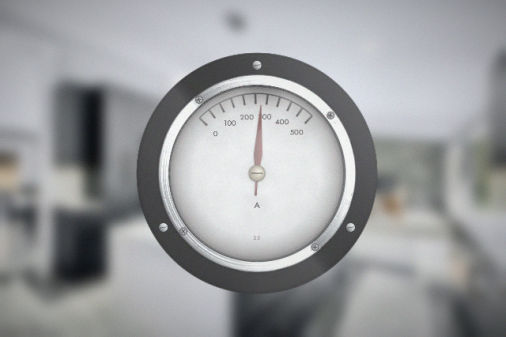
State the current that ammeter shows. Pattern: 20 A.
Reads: 275 A
